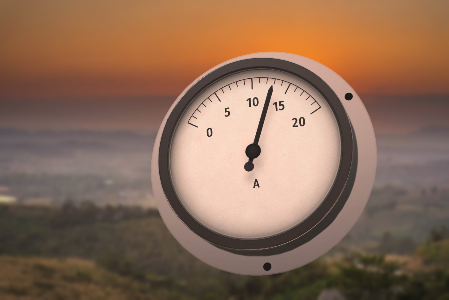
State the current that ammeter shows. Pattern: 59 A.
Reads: 13 A
